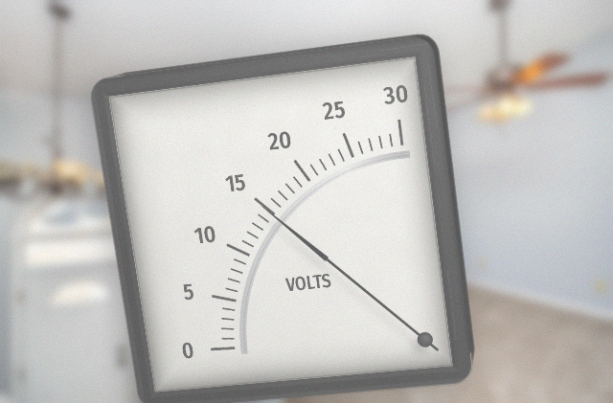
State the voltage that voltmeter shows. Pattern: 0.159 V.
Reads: 15 V
